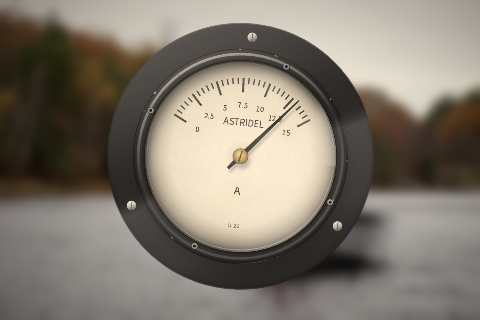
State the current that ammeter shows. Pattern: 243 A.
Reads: 13 A
